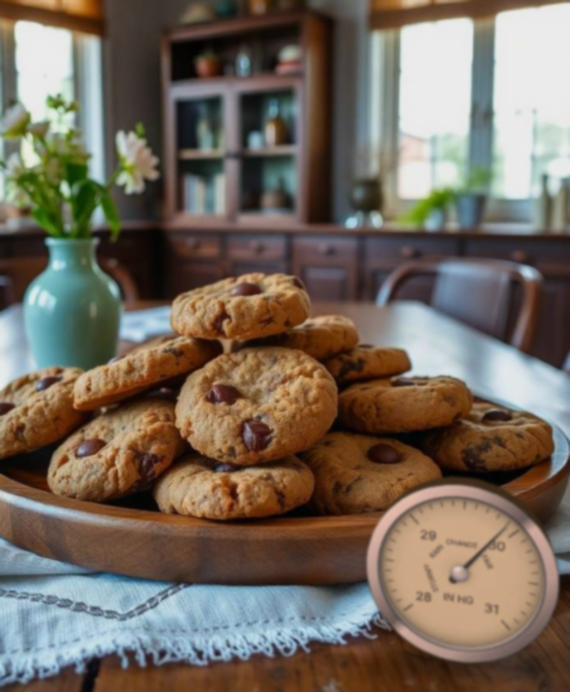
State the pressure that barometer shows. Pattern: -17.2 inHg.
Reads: 29.9 inHg
